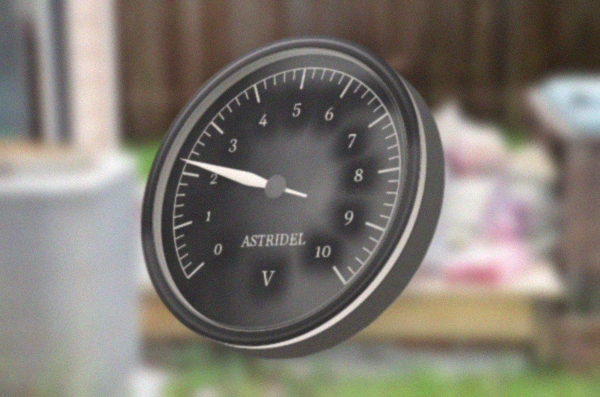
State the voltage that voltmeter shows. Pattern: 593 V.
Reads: 2.2 V
